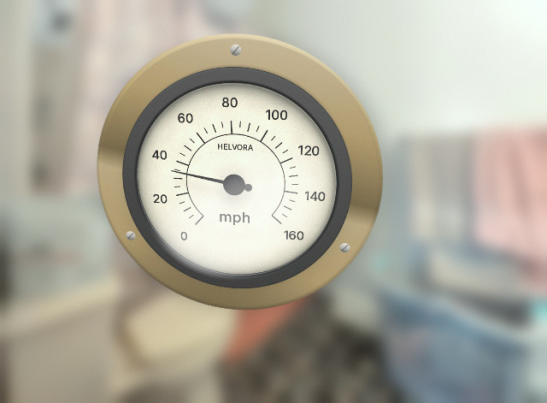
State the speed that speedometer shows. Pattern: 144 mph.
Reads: 35 mph
